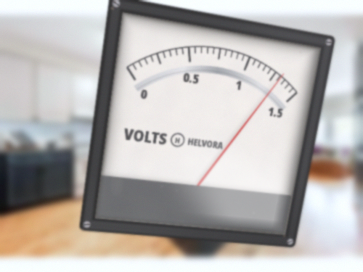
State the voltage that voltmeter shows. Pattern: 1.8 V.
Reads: 1.3 V
